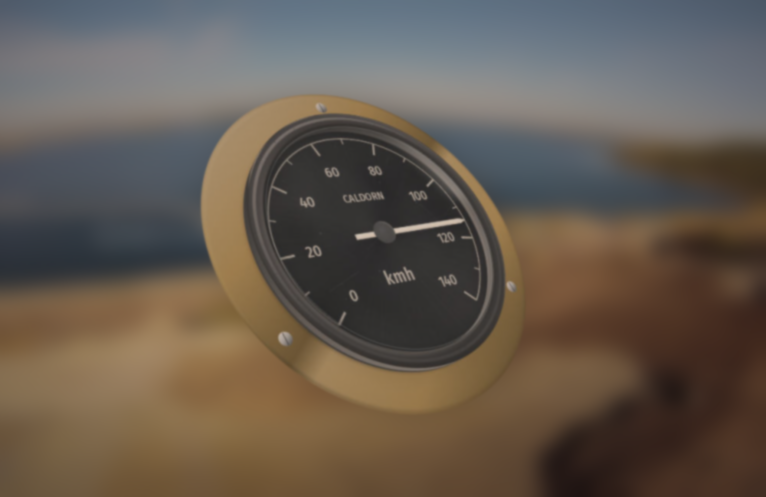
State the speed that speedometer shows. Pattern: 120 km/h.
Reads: 115 km/h
